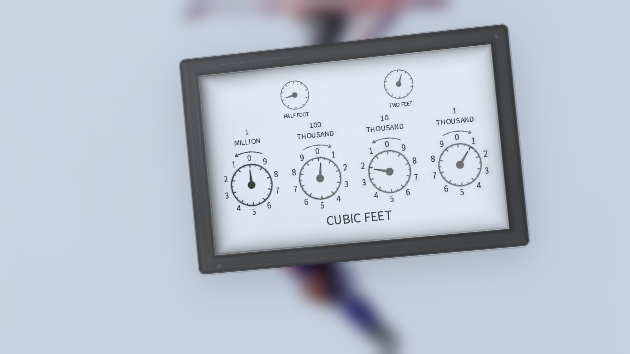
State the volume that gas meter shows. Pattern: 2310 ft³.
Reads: 2100 ft³
